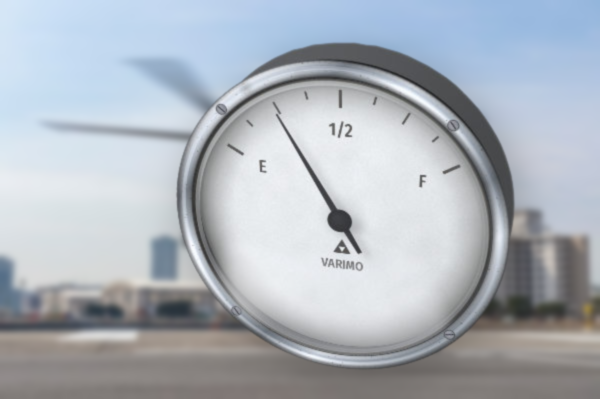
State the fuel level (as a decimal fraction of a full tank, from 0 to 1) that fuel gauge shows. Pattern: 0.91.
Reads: 0.25
